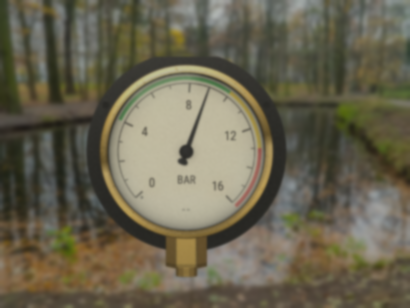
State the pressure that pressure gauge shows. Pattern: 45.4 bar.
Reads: 9 bar
